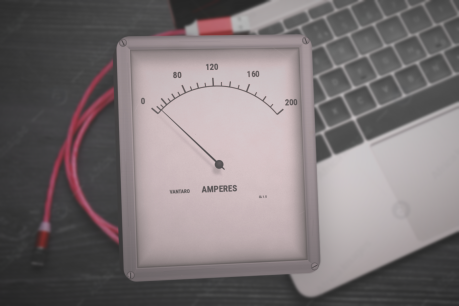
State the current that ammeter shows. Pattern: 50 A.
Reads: 20 A
